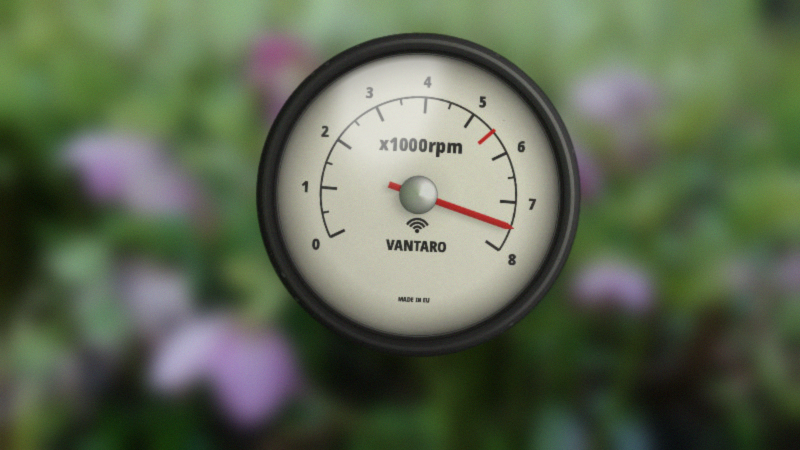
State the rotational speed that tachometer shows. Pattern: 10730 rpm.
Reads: 7500 rpm
